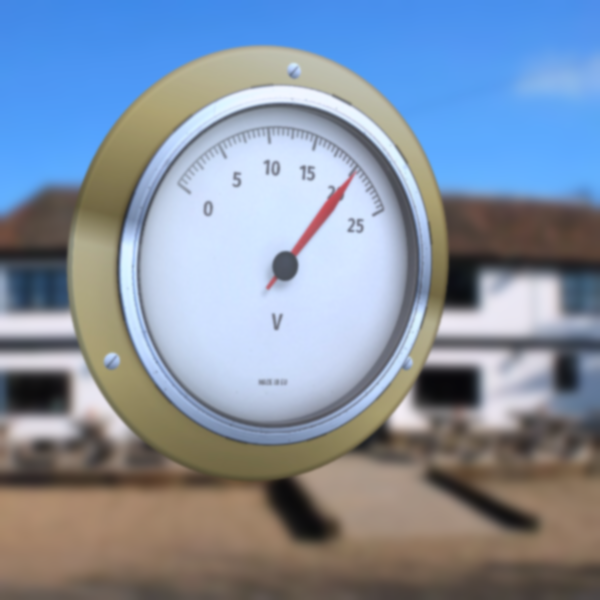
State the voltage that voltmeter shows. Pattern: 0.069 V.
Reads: 20 V
